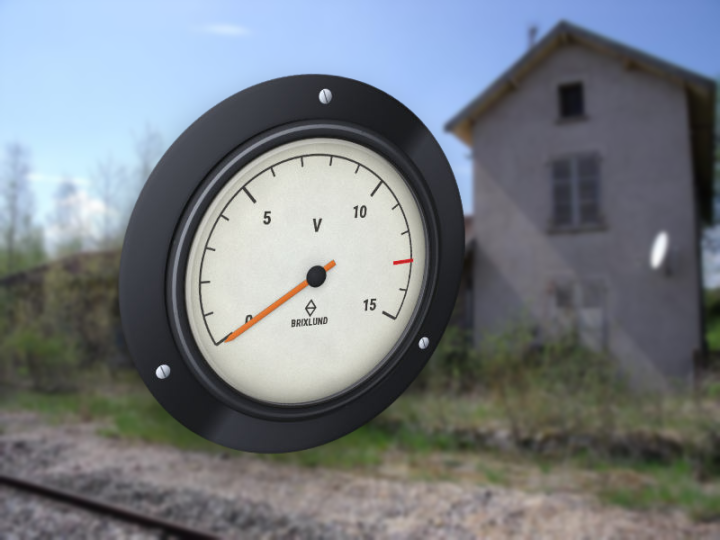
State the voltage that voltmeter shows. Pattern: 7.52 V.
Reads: 0 V
